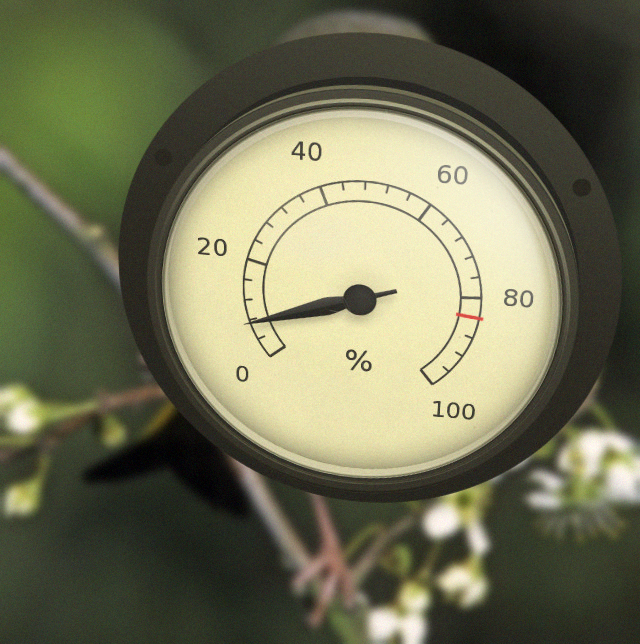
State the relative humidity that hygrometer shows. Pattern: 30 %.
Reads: 8 %
